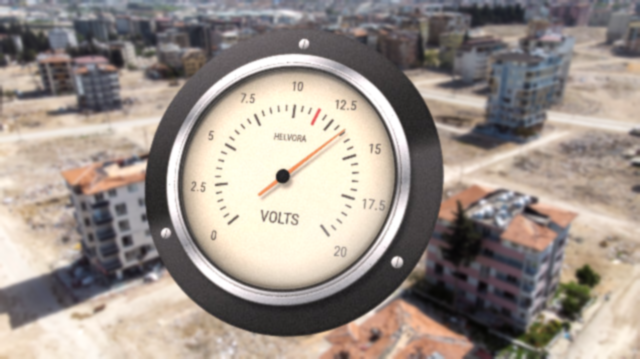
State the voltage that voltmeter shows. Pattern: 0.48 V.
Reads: 13.5 V
